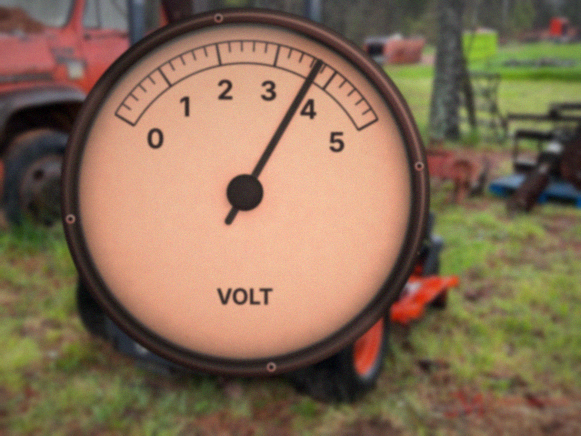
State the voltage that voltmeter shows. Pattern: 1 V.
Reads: 3.7 V
